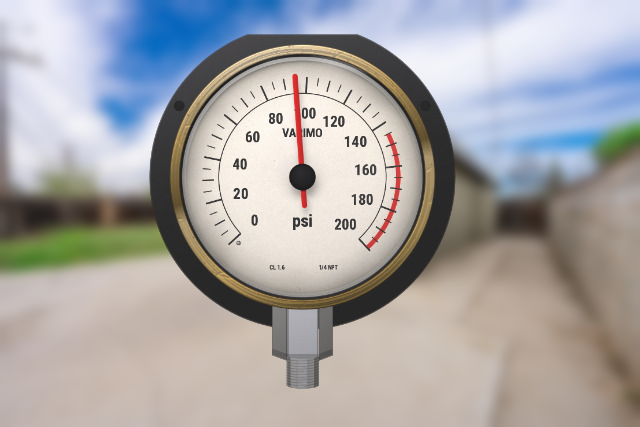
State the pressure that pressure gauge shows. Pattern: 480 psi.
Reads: 95 psi
